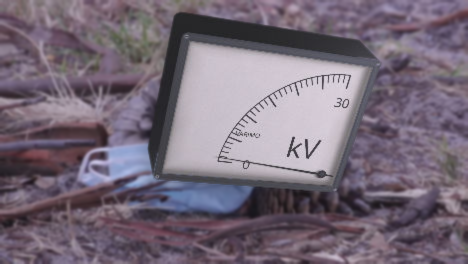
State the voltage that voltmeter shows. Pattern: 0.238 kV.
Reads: 1 kV
